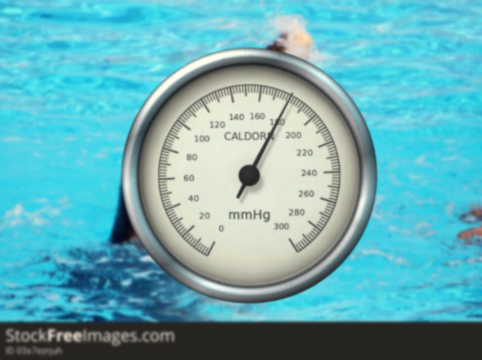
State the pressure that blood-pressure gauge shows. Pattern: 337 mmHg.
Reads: 180 mmHg
